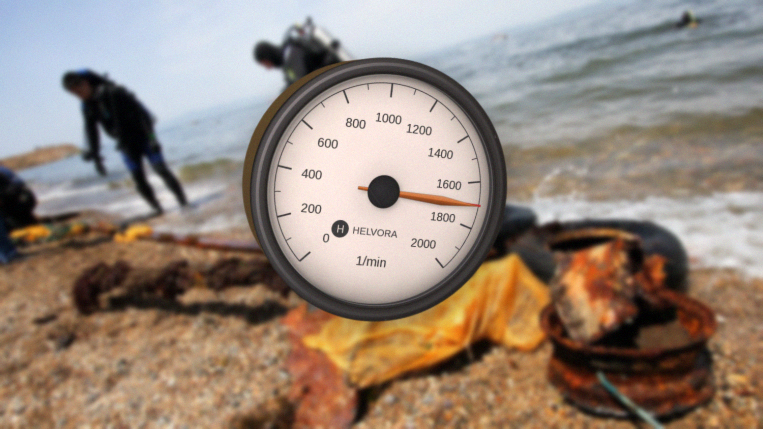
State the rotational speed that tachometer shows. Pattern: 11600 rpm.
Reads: 1700 rpm
